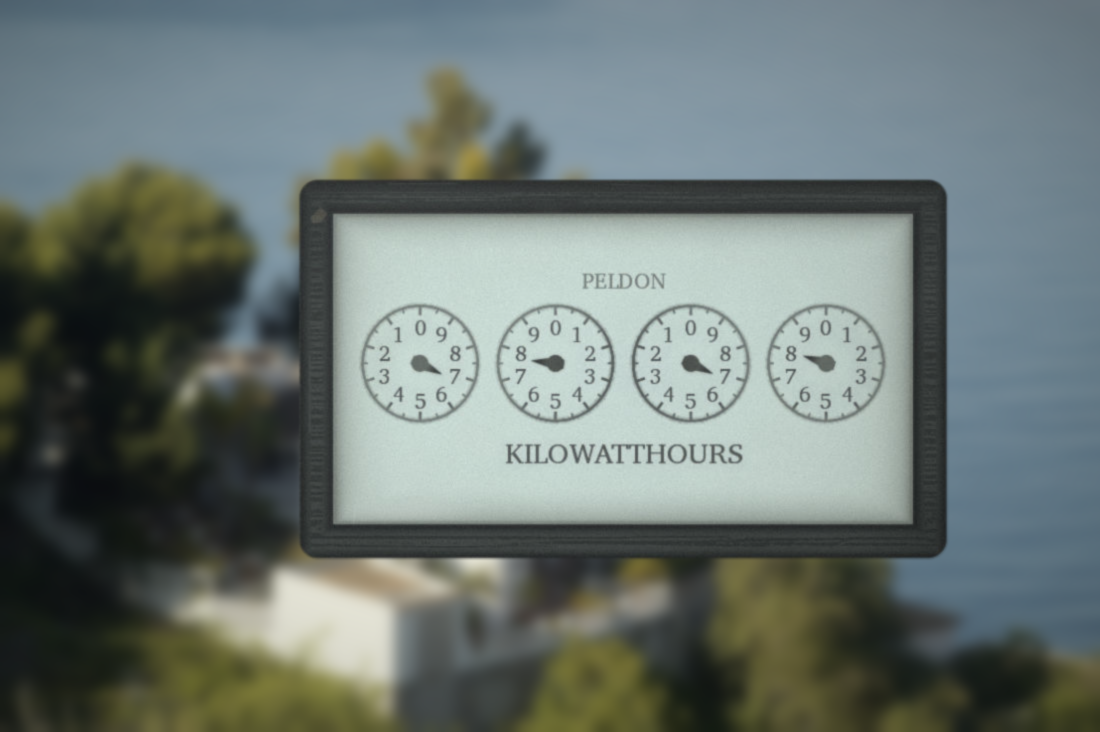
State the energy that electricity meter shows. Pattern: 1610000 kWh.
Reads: 6768 kWh
